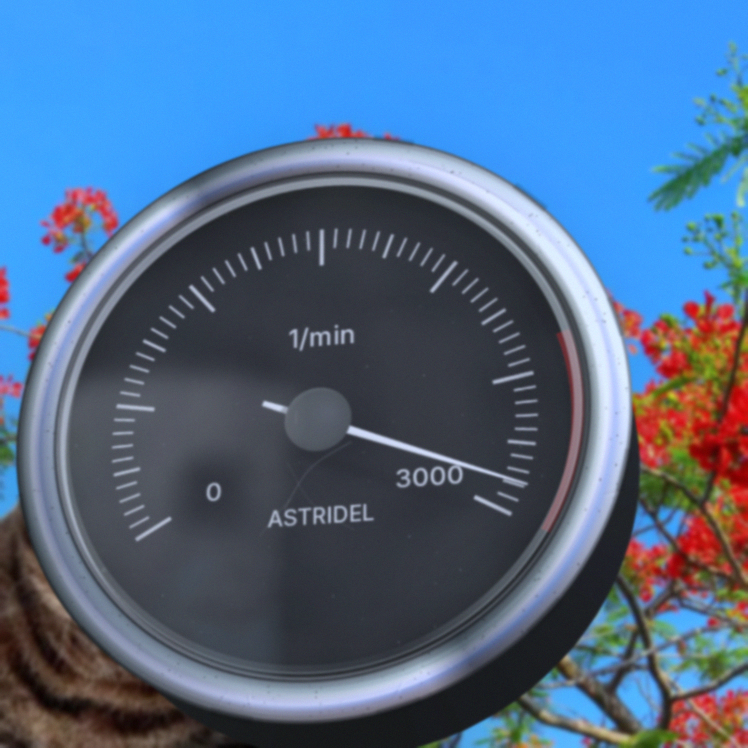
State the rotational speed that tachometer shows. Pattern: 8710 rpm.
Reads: 2900 rpm
